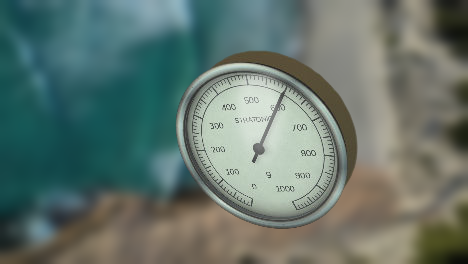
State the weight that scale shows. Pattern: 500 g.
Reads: 600 g
